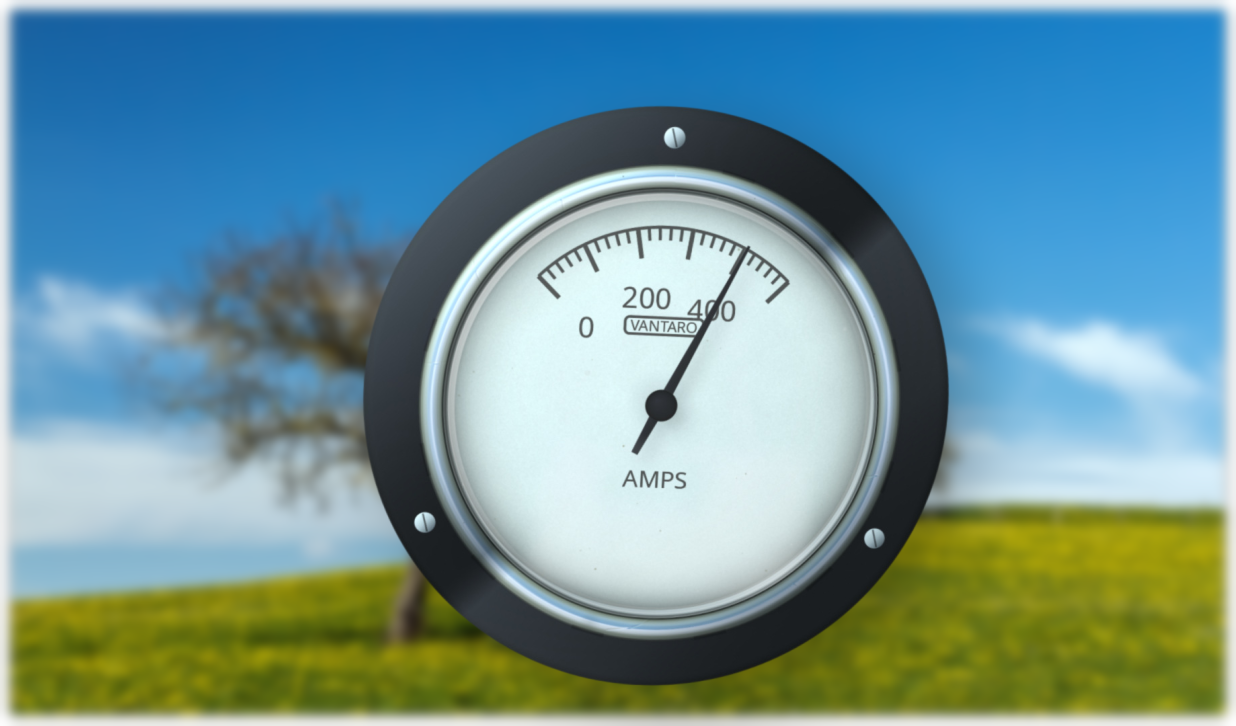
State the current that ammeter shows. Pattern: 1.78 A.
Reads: 400 A
